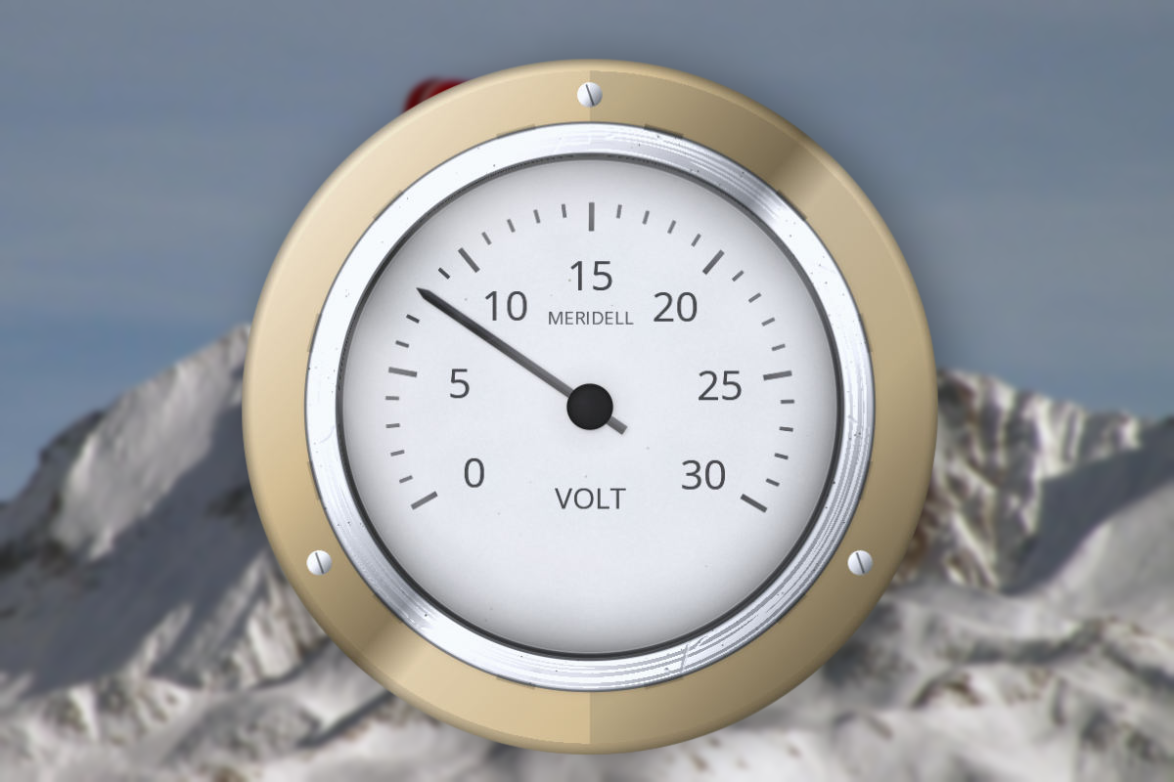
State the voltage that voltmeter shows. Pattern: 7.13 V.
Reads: 8 V
